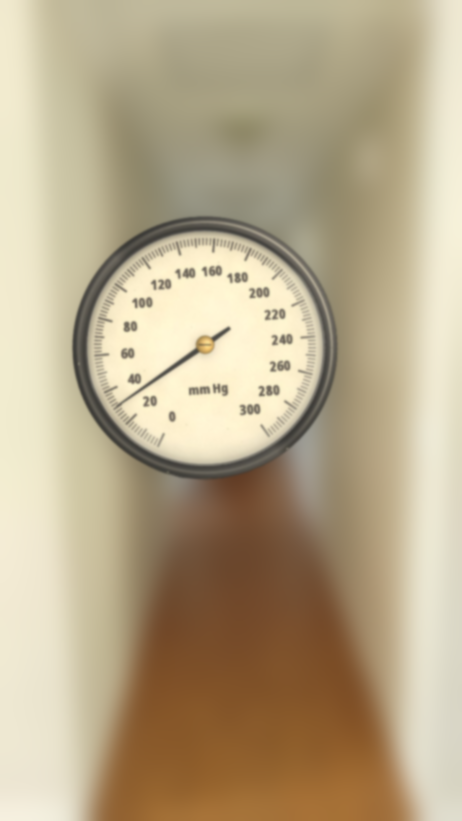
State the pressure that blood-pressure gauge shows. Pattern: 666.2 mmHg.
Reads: 30 mmHg
